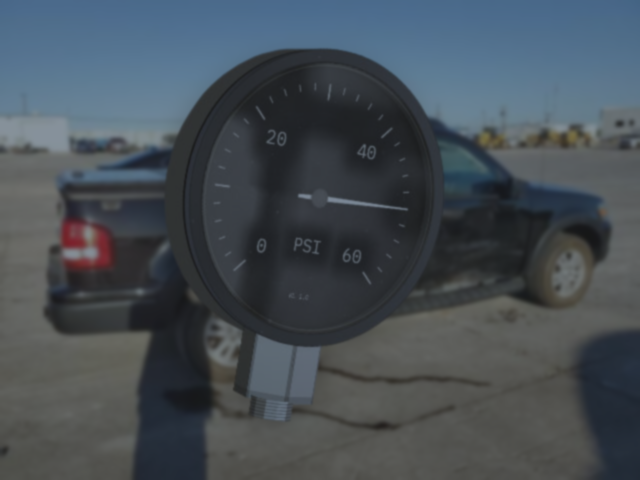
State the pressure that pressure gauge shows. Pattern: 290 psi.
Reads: 50 psi
